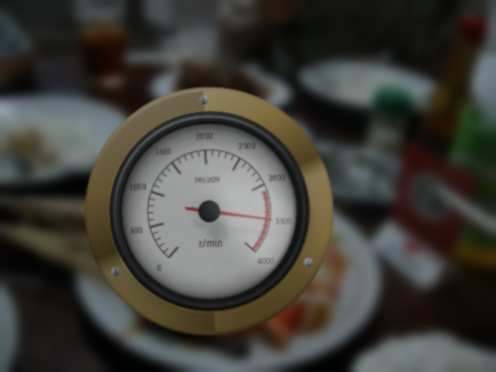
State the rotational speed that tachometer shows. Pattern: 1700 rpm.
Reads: 3500 rpm
